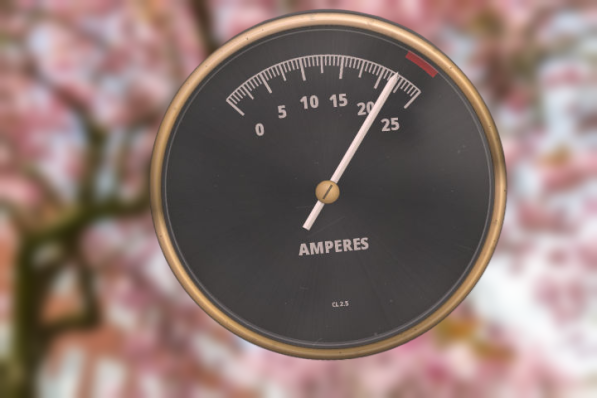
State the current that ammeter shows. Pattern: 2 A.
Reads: 21.5 A
